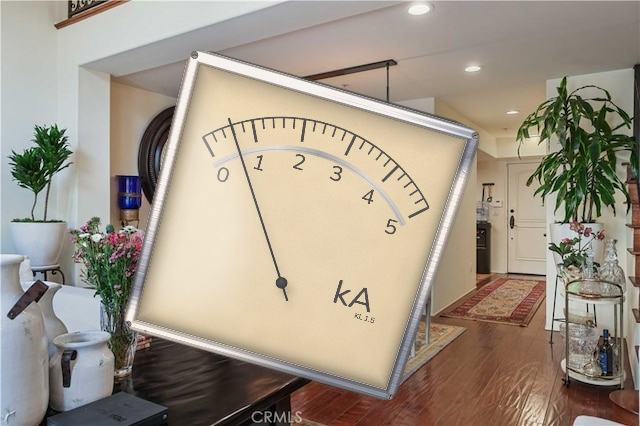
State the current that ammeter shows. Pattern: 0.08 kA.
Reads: 0.6 kA
